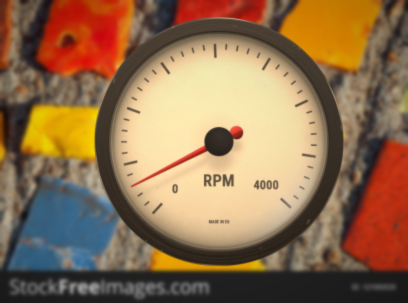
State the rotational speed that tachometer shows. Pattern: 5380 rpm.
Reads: 300 rpm
